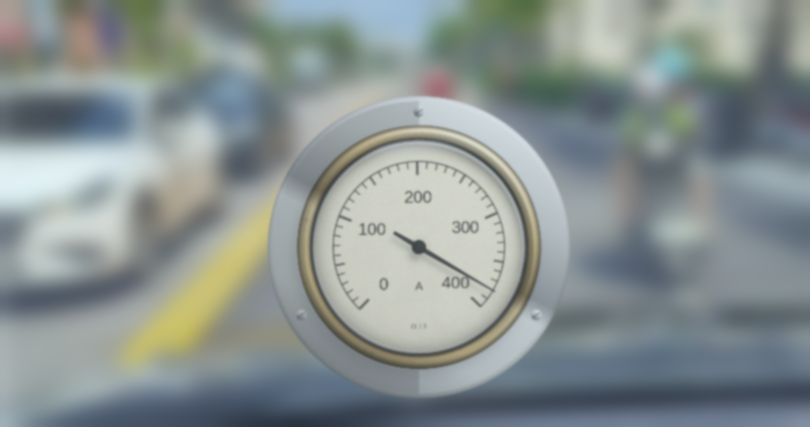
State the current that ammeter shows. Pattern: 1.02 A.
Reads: 380 A
